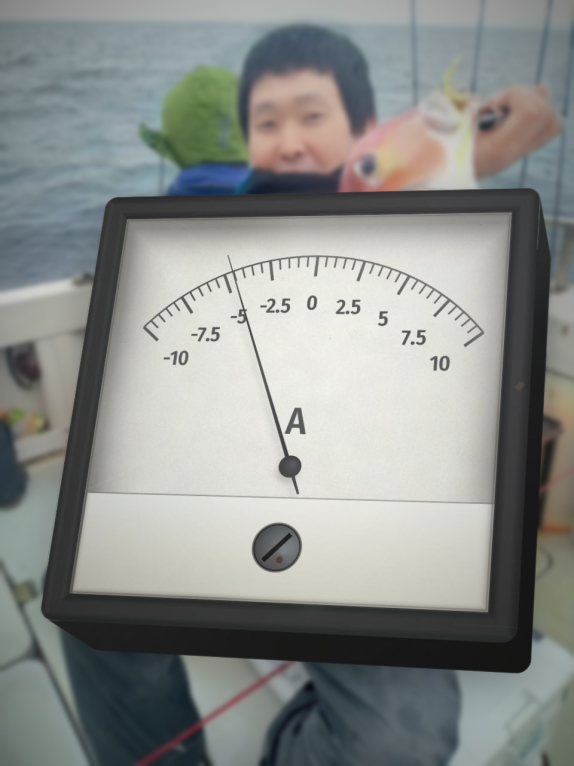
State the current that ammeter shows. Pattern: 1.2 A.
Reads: -4.5 A
